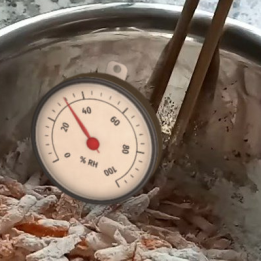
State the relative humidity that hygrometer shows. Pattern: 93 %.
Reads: 32 %
